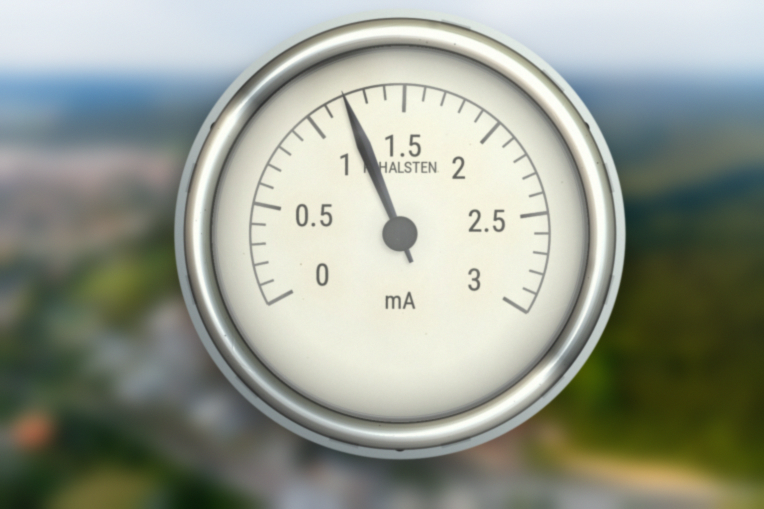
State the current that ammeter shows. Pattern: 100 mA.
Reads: 1.2 mA
